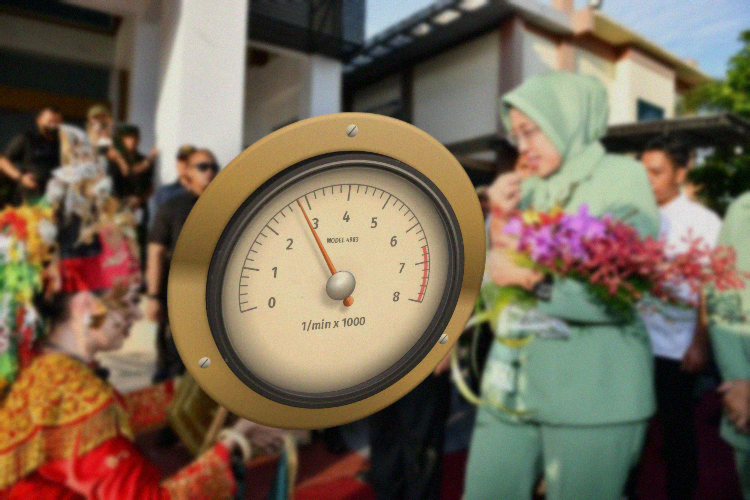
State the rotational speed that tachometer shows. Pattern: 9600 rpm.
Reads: 2800 rpm
